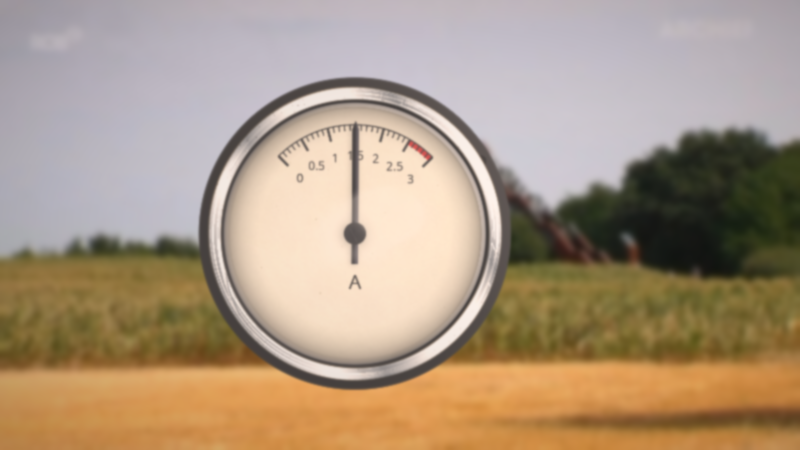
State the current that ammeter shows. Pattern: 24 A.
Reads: 1.5 A
